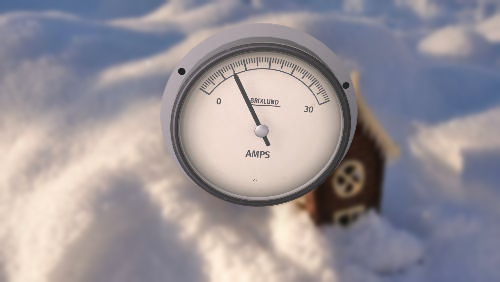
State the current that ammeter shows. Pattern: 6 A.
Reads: 7.5 A
